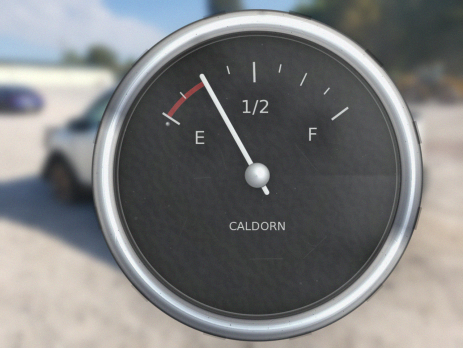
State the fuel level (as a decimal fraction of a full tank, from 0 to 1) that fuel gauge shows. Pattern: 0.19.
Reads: 0.25
